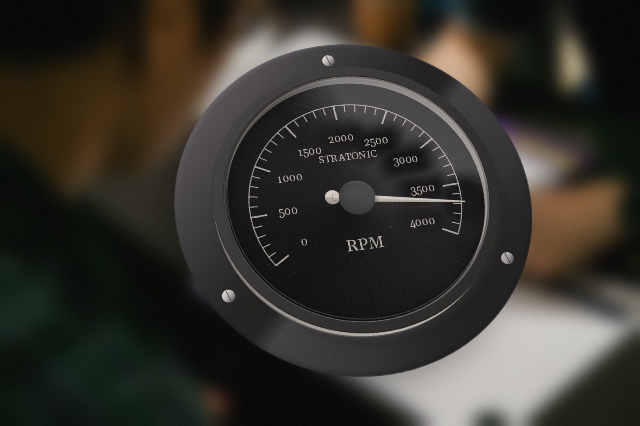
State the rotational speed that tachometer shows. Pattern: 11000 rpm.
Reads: 3700 rpm
